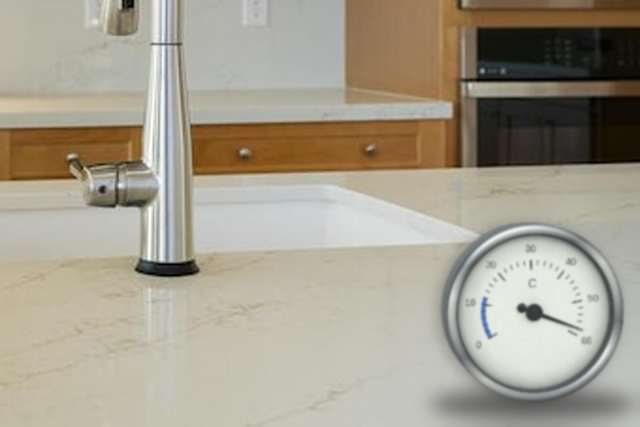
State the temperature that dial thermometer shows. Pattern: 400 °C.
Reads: 58 °C
